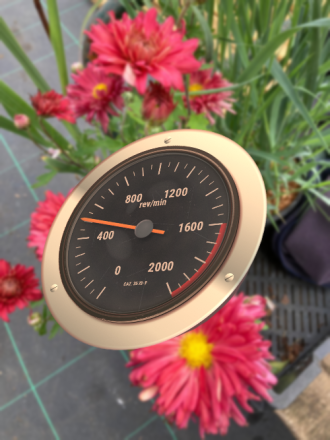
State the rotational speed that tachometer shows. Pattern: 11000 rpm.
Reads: 500 rpm
